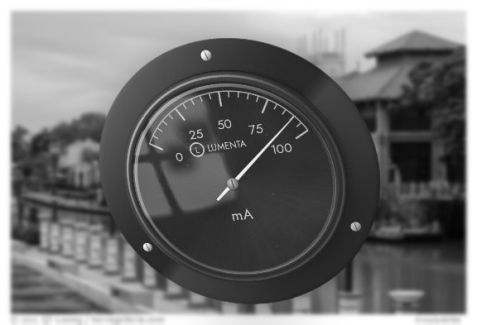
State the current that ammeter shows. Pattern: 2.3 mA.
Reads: 90 mA
